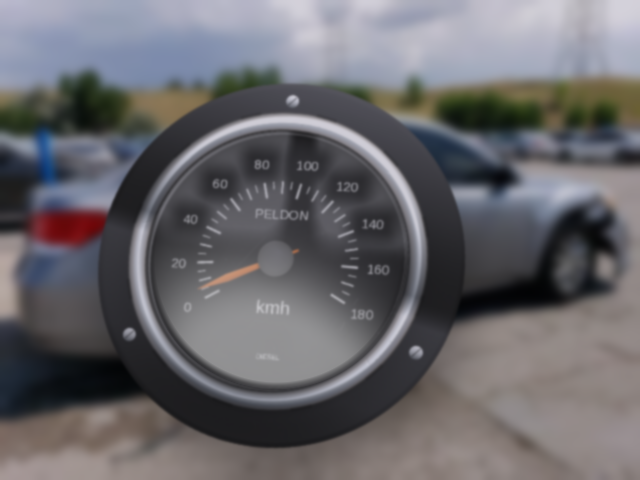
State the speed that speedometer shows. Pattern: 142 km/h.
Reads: 5 km/h
